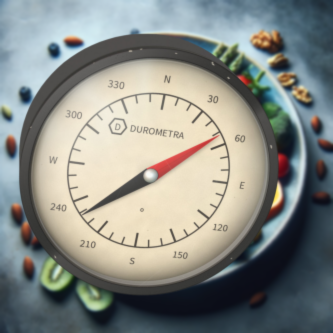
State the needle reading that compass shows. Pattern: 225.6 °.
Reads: 50 °
